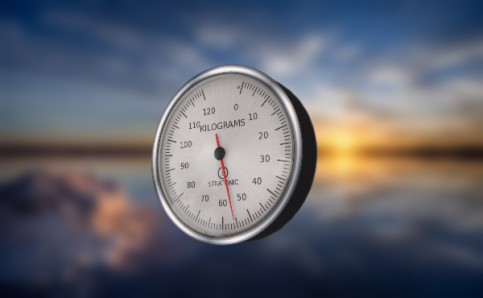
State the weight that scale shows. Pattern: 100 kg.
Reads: 55 kg
